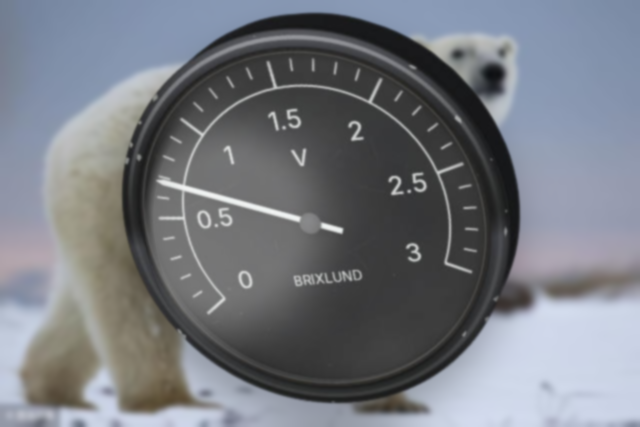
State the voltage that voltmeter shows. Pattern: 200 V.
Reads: 0.7 V
